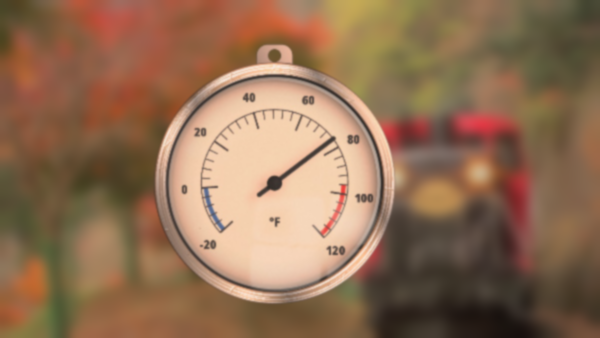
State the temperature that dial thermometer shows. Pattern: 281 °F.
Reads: 76 °F
